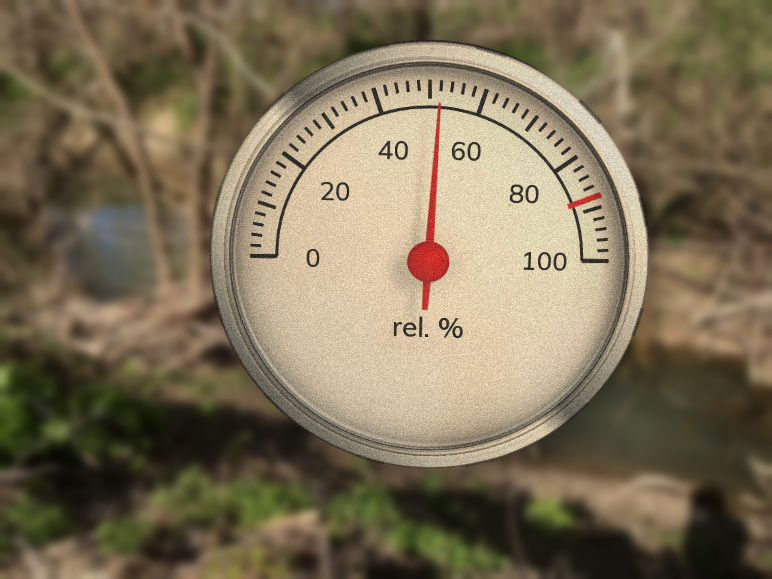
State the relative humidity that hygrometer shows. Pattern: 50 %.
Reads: 52 %
